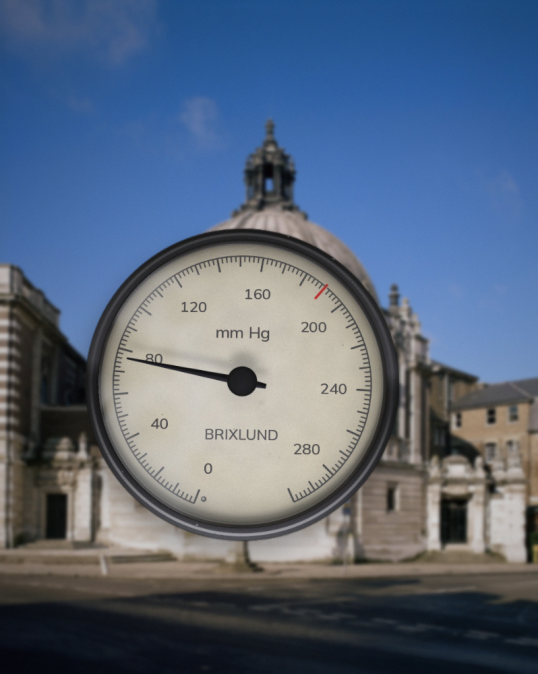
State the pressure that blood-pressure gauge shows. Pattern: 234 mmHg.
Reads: 76 mmHg
